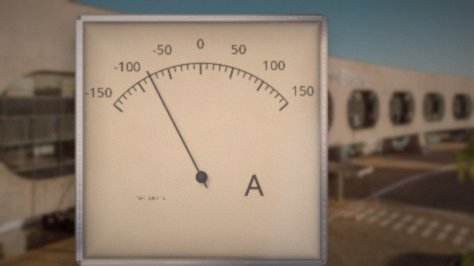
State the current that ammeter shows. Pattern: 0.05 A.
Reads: -80 A
